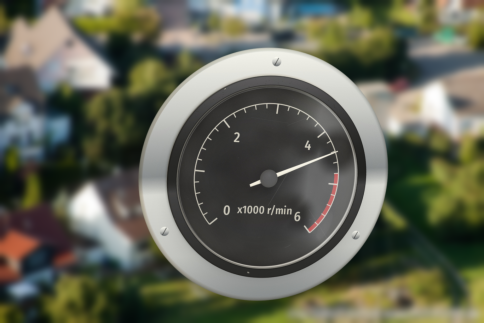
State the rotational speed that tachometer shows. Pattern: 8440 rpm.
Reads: 4400 rpm
